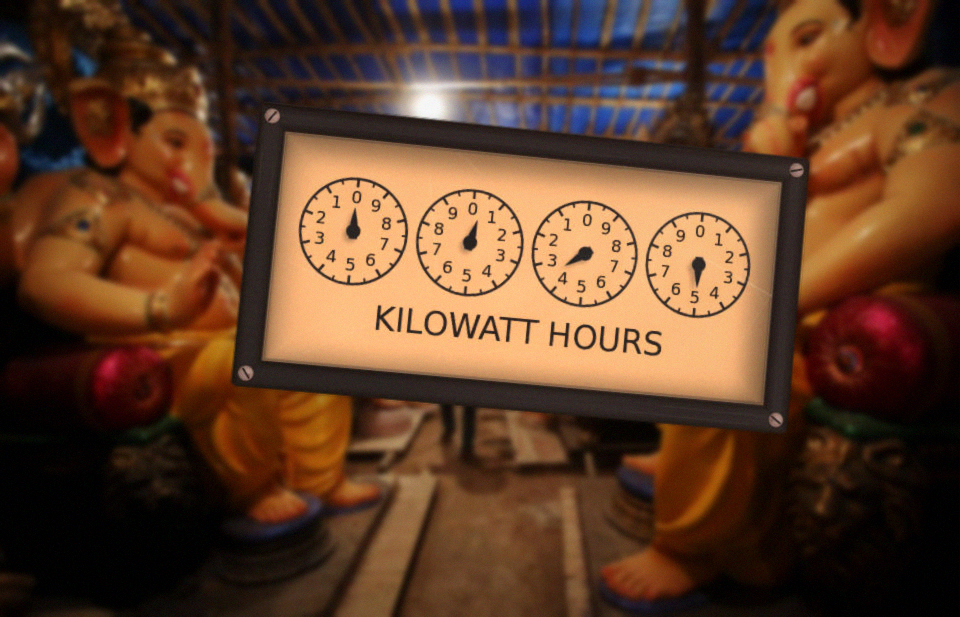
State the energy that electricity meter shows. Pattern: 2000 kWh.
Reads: 35 kWh
